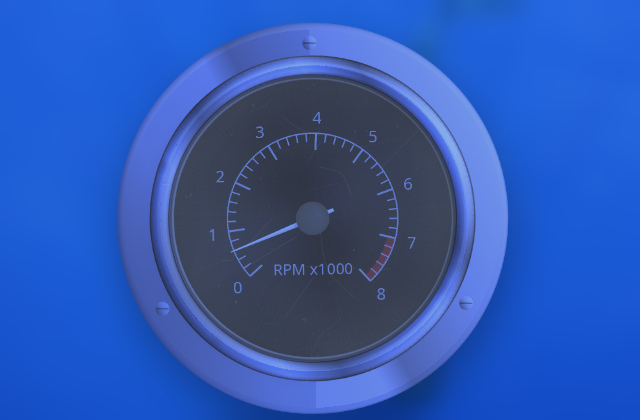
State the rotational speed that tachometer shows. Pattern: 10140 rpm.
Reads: 600 rpm
